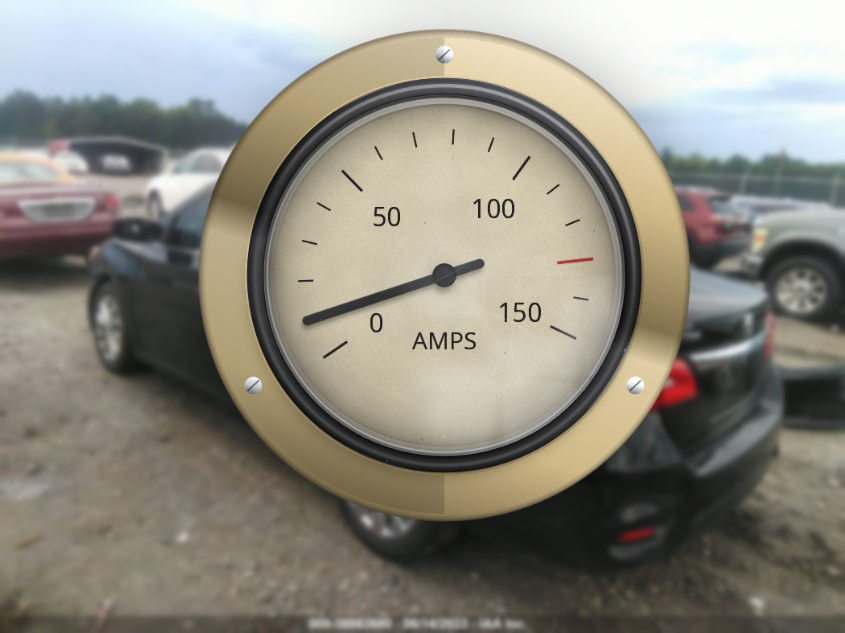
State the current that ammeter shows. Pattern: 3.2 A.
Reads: 10 A
